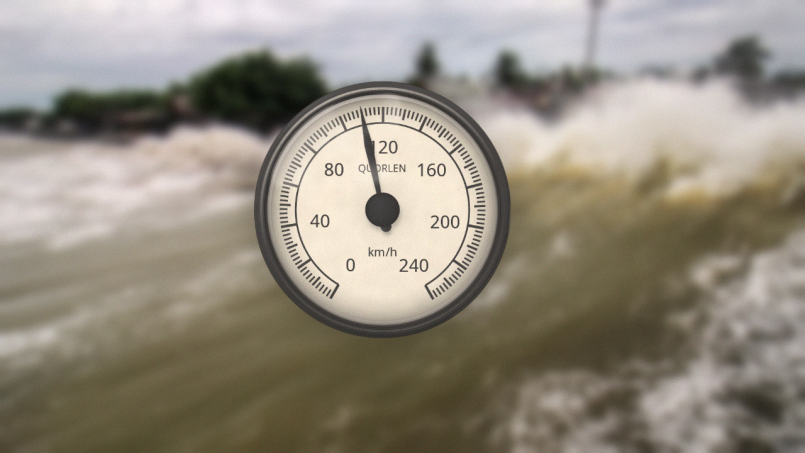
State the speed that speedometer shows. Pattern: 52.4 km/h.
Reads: 110 km/h
